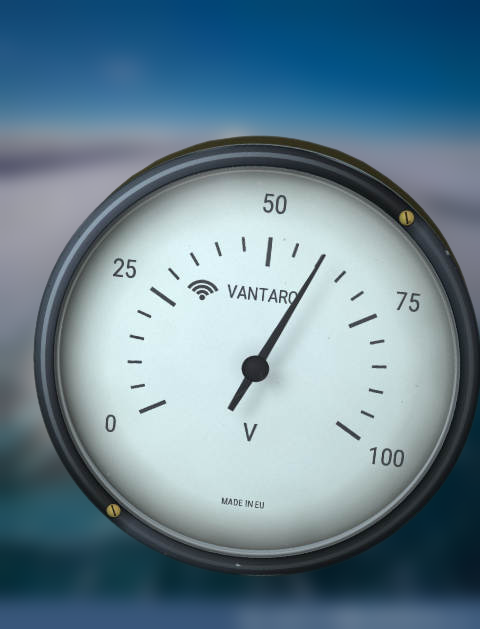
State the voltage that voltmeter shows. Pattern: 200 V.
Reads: 60 V
